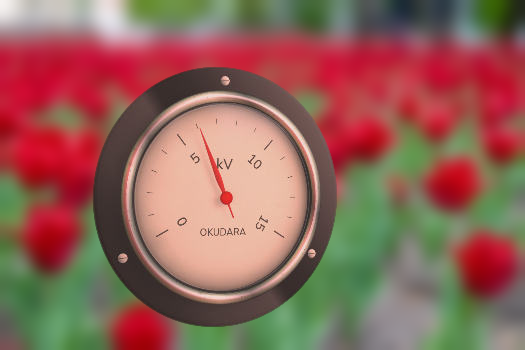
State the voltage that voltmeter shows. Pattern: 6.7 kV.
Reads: 6 kV
